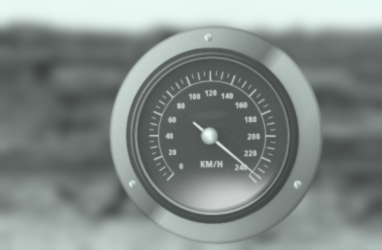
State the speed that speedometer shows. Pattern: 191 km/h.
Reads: 235 km/h
